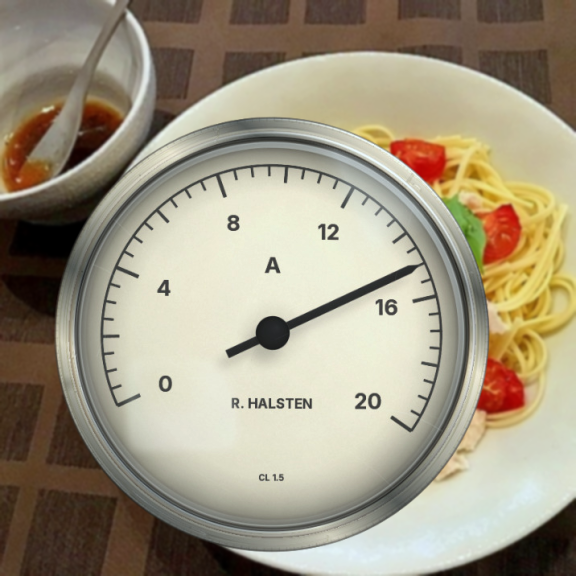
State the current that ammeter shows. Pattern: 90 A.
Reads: 15 A
